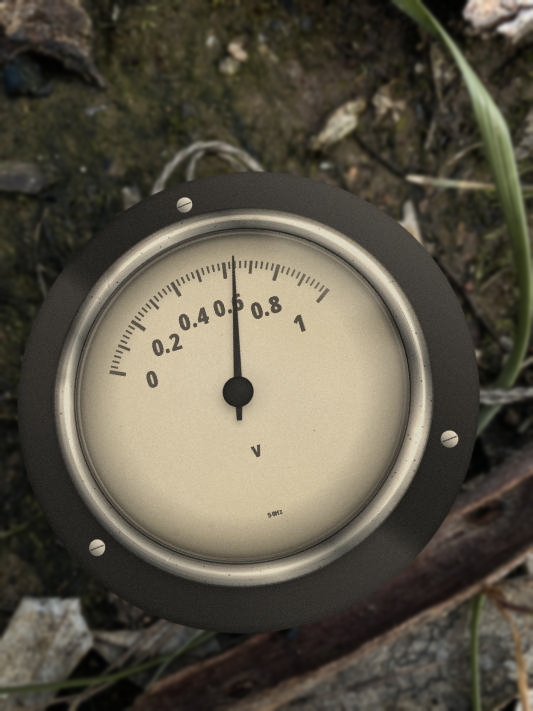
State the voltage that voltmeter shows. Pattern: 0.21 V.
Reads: 0.64 V
